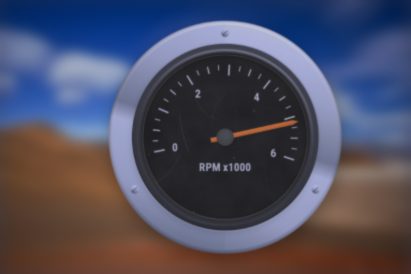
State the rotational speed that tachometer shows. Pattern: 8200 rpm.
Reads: 5125 rpm
